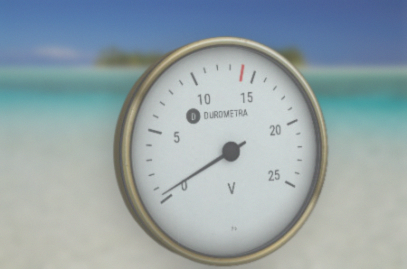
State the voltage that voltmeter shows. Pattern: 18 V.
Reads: 0.5 V
